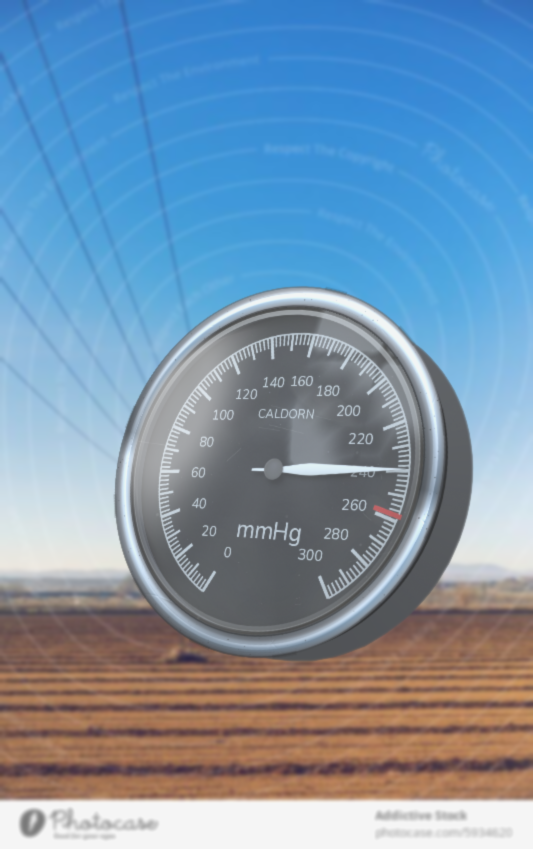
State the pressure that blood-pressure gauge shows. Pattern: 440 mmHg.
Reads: 240 mmHg
